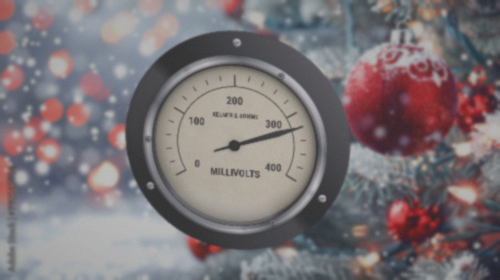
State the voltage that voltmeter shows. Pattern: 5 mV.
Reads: 320 mV
